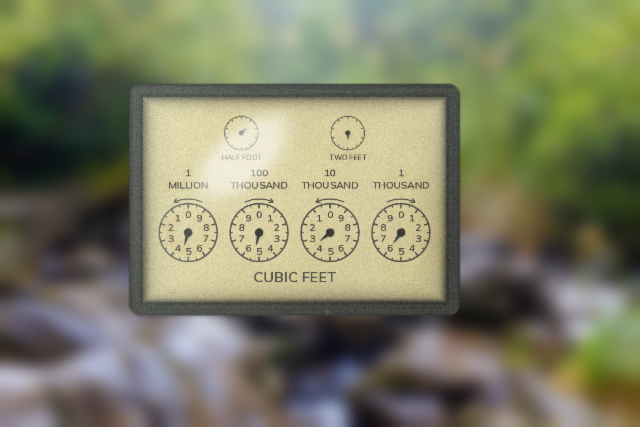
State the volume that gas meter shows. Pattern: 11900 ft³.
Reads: 453600 ft³
